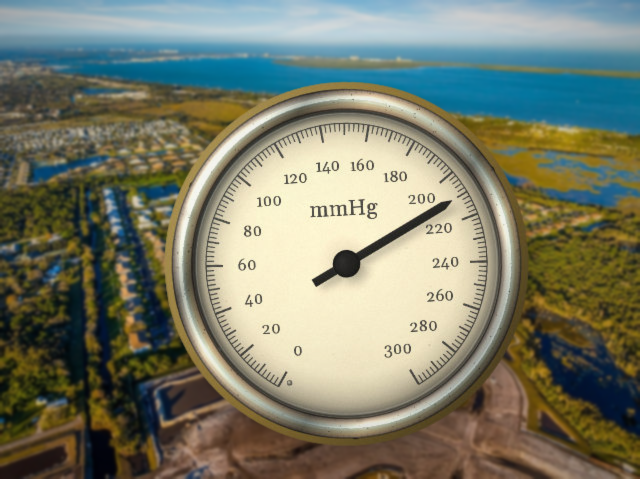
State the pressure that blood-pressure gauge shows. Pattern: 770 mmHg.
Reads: 210 mmHg
